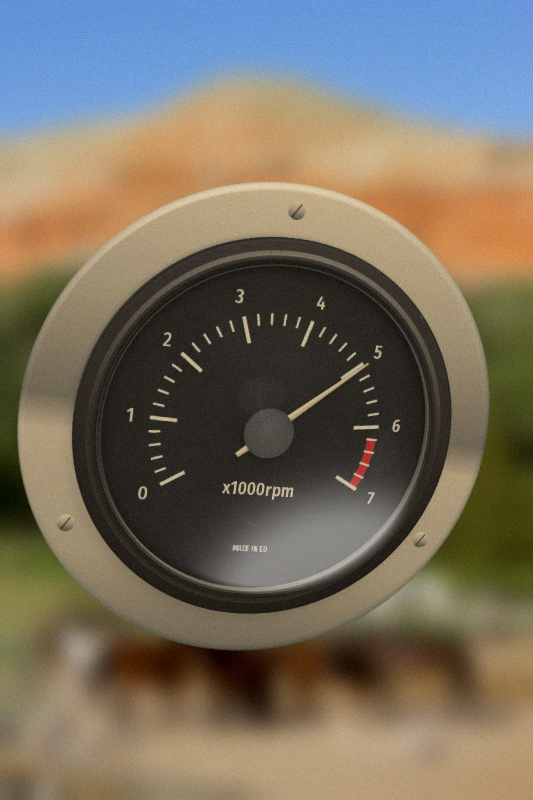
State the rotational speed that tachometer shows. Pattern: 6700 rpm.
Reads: 5000 rpm
